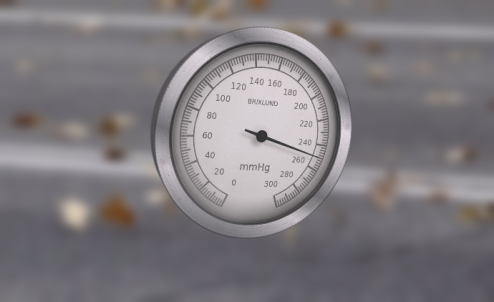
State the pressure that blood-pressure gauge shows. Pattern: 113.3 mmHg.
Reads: 250 mmHg
